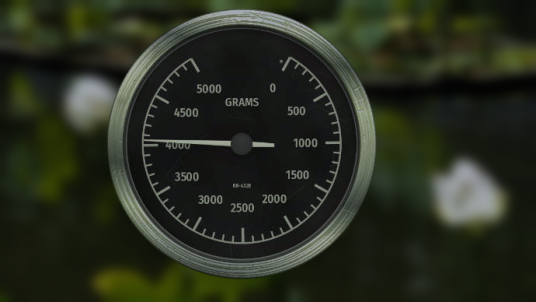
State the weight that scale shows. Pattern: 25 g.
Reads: 4050 g
